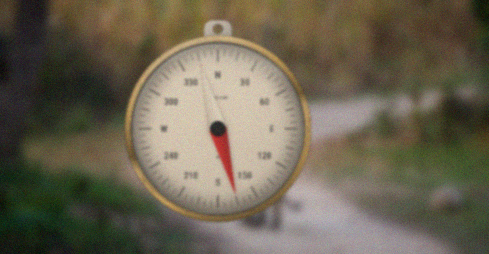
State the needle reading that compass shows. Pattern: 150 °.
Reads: 165 °
